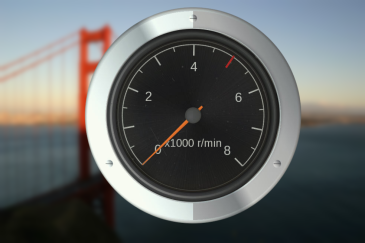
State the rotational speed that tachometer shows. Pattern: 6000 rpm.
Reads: 0 rpm
